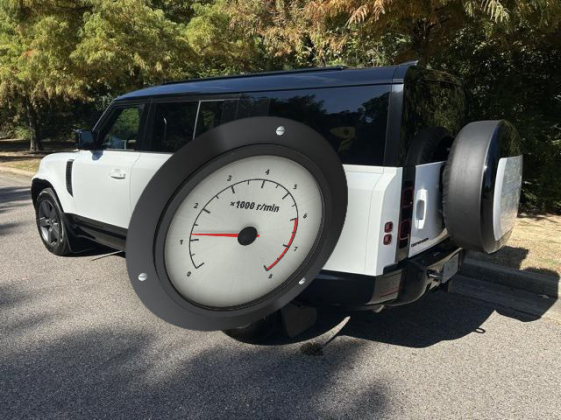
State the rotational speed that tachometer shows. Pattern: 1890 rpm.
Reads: 1250 rpm
